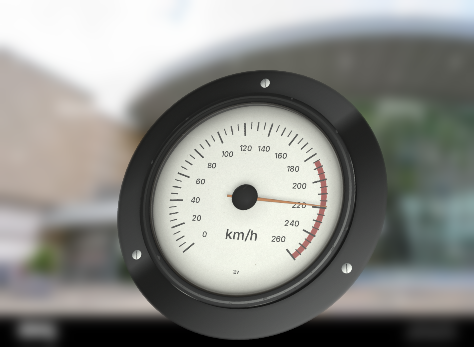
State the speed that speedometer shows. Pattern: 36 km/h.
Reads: 220 km/h
